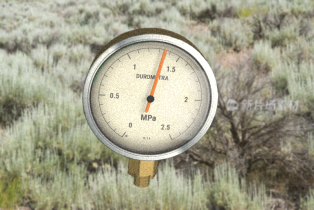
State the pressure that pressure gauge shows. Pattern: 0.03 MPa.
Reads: 1.35 MPa
